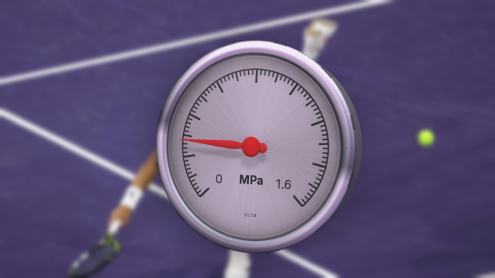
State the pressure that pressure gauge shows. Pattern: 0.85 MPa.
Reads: 0.28 MPa
